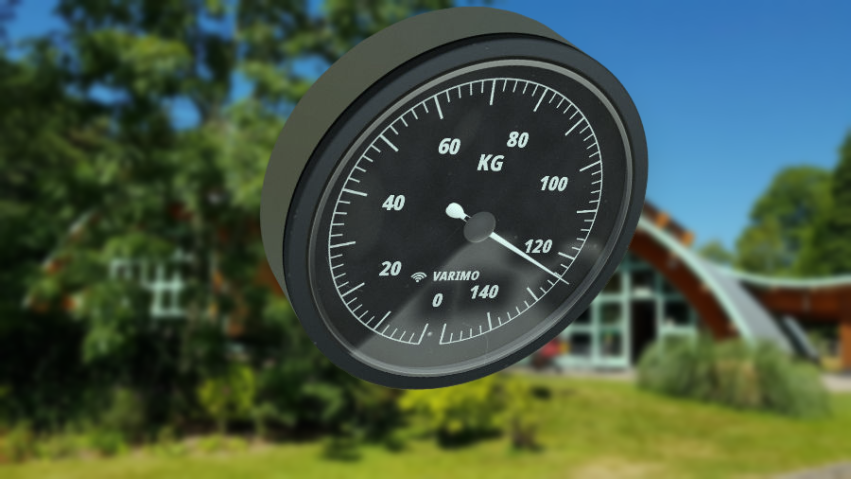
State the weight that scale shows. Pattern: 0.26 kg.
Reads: 124 kg
